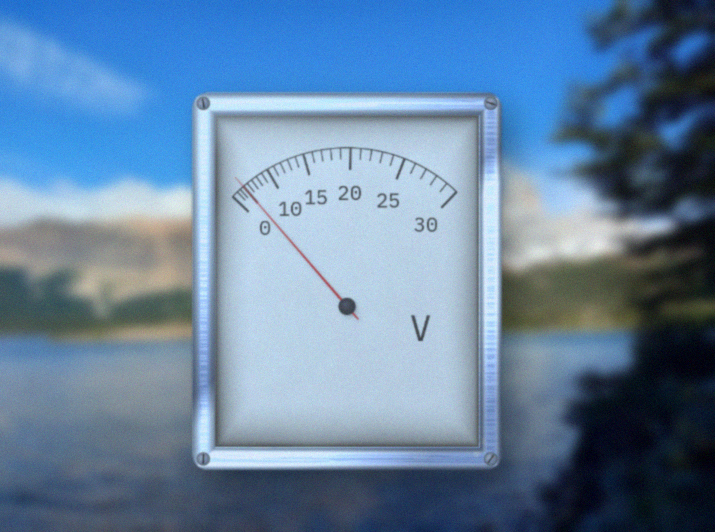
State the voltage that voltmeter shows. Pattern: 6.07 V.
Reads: 5 V
